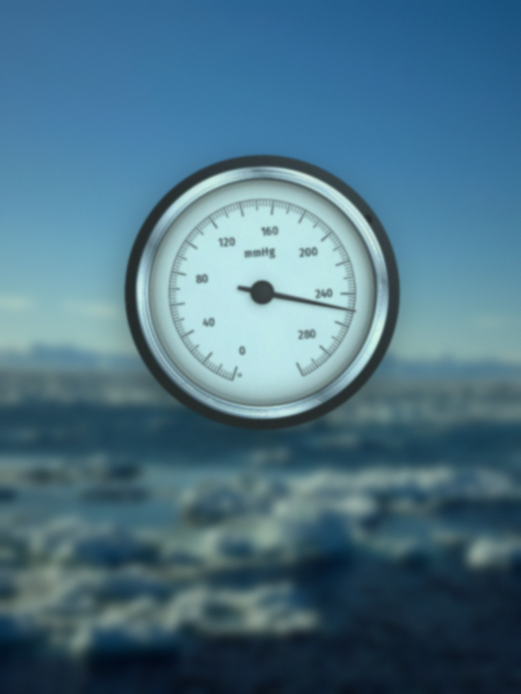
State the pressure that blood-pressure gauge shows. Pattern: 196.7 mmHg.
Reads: 250 mmHg
